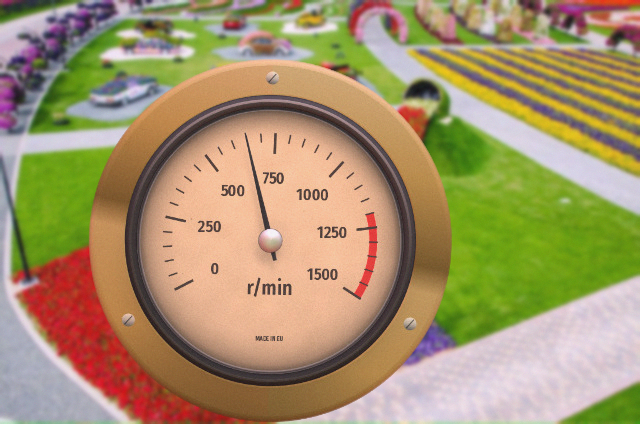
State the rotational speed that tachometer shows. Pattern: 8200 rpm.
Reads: 650 rpm
